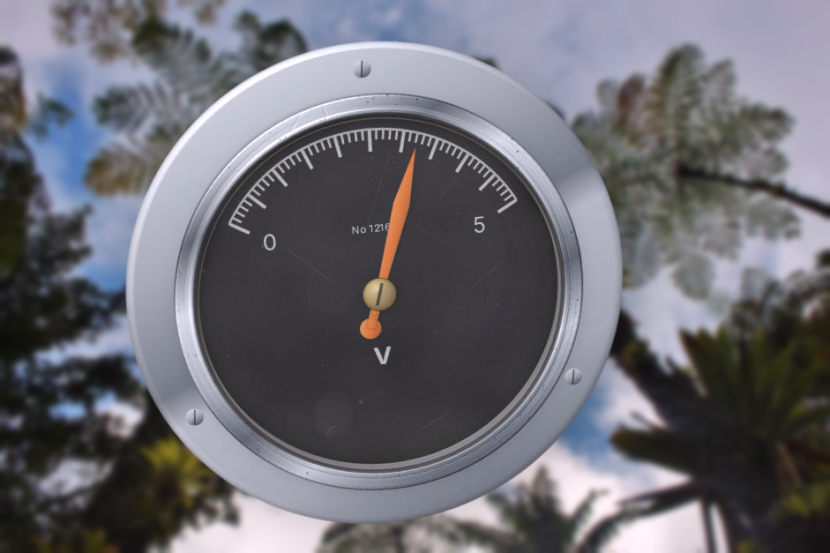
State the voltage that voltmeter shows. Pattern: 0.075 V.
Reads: 3.2 V
